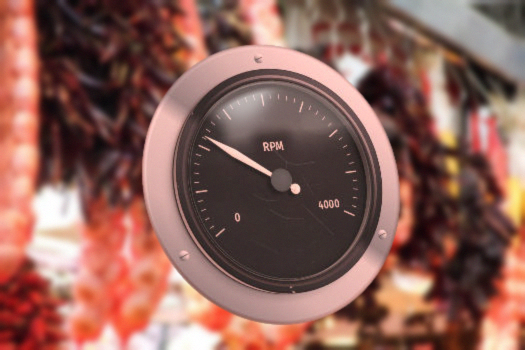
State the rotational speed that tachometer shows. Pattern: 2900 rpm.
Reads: 1100 rpm
